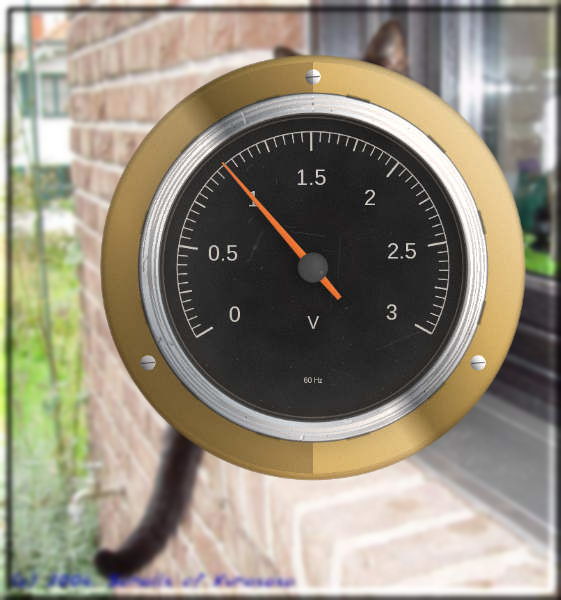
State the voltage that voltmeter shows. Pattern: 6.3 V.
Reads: 1 V
